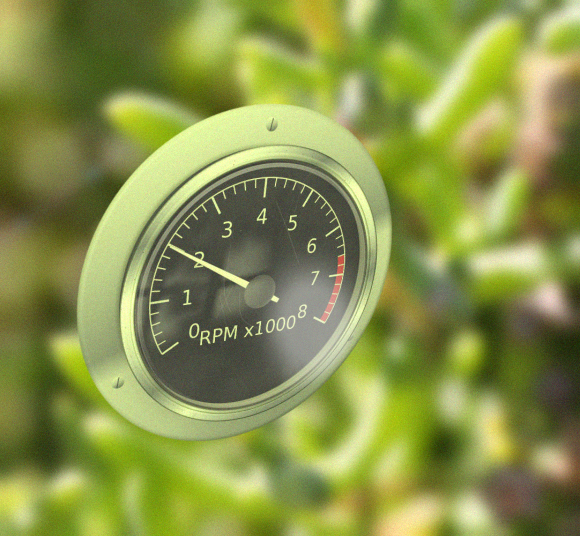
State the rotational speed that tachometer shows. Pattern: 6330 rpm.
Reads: 2000 rpm
